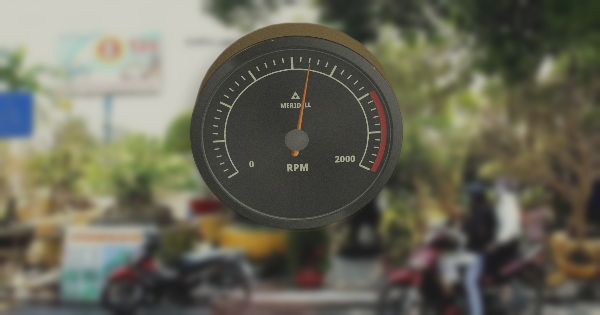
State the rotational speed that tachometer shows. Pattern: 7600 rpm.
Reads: 1100 rpm
